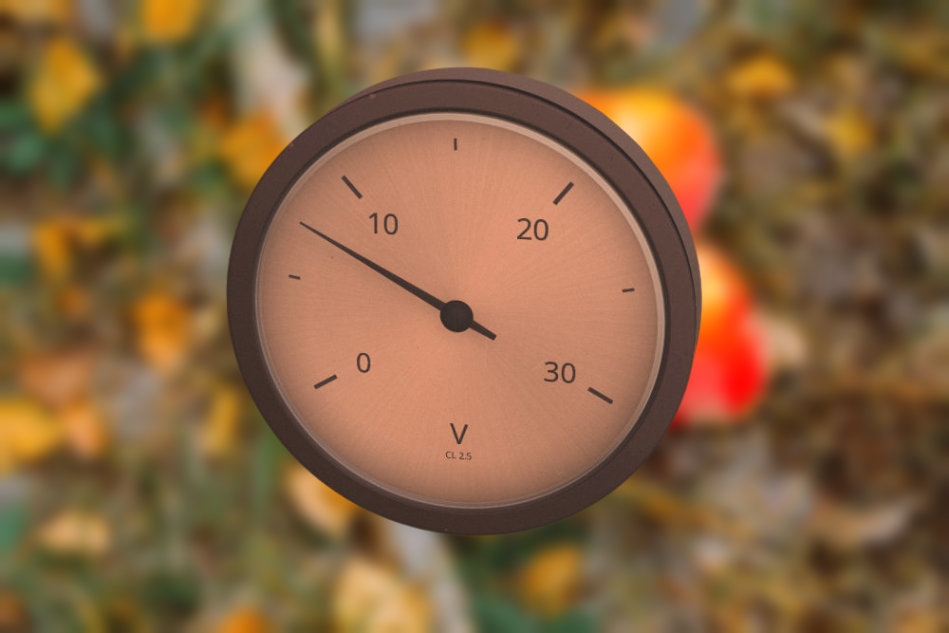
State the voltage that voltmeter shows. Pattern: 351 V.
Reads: 7.5 V
